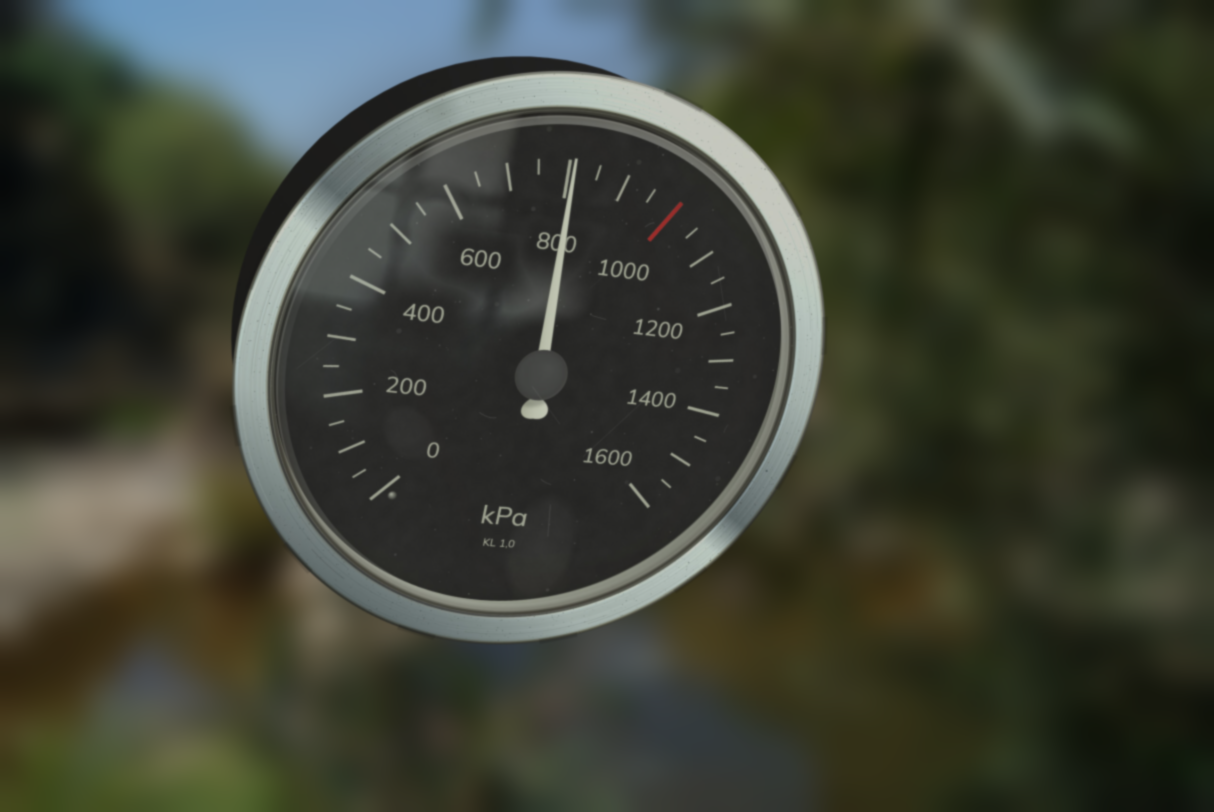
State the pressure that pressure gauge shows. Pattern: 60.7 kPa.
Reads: 800 kPa
